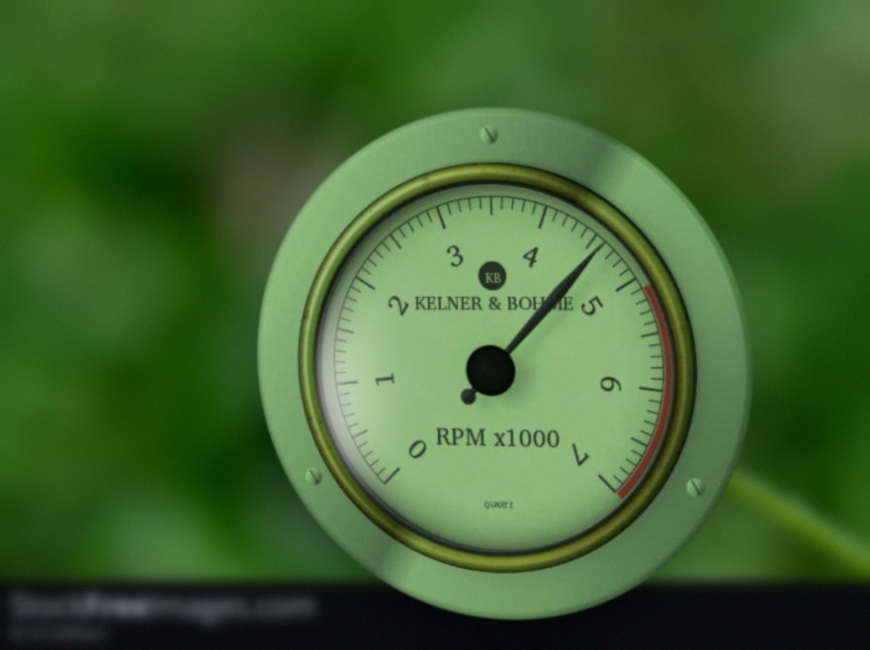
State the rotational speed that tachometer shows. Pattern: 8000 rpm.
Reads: 4600 rpm
